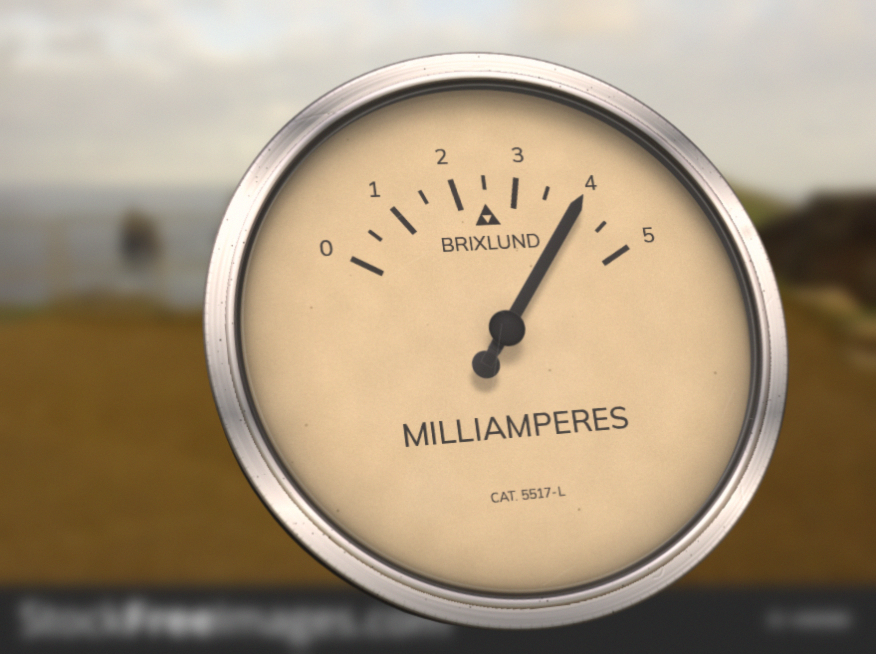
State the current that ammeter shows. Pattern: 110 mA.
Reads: 4 mA
